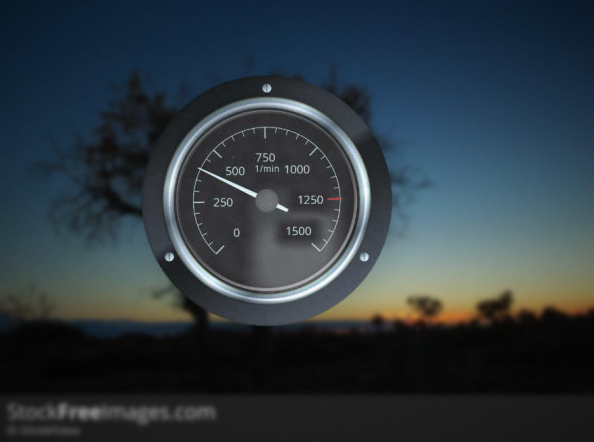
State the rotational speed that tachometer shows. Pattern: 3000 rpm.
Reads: 400 rpm
